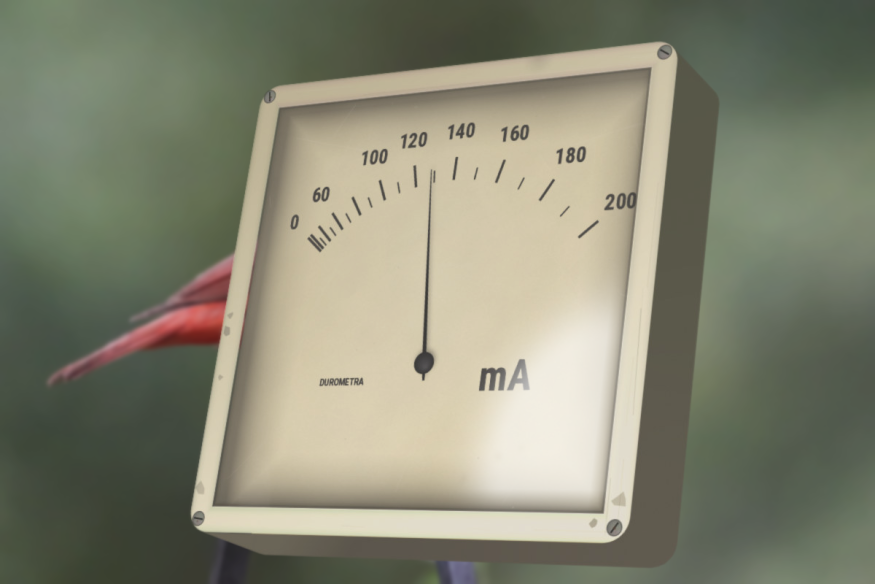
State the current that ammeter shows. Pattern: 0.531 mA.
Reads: 130 mA
